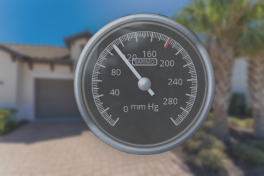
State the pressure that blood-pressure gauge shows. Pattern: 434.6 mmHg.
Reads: 110 mmHg
